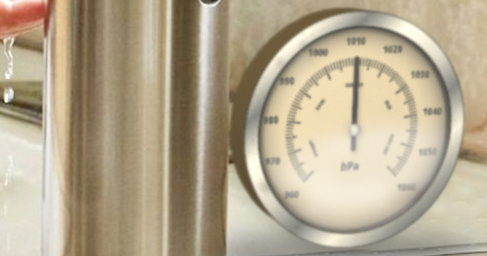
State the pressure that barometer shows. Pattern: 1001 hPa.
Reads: 1010 hPa
